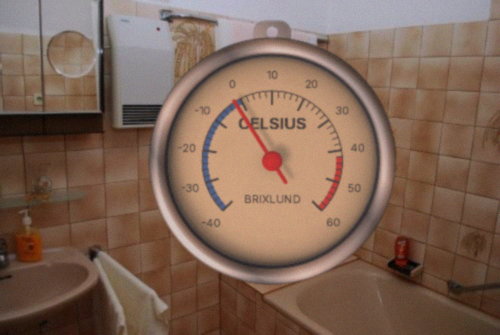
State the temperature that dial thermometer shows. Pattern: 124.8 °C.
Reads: -2 °C
